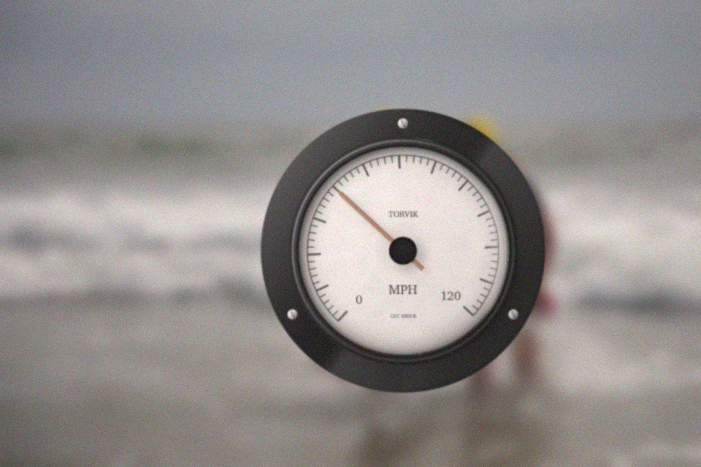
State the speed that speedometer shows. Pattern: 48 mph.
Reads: 40 mph
